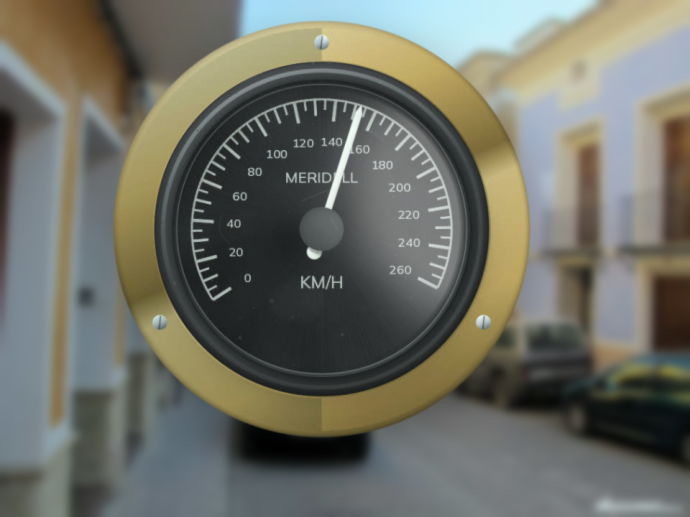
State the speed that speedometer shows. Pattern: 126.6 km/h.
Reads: 152.5 km/h
